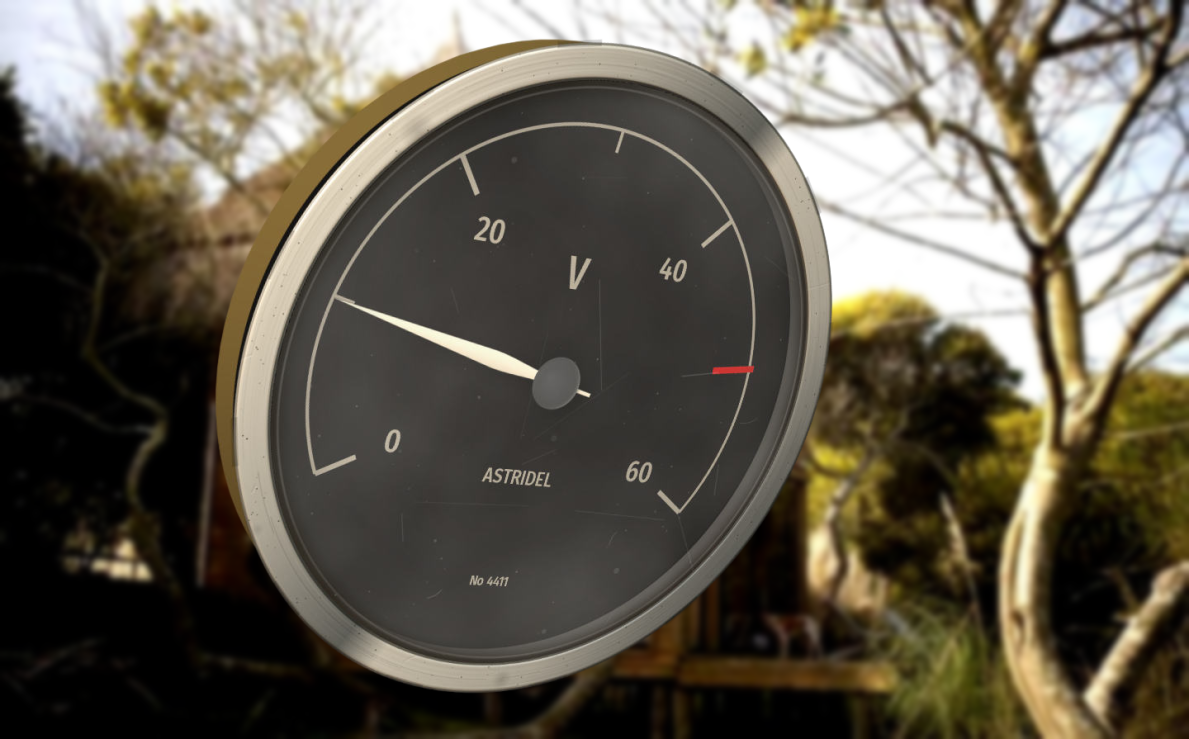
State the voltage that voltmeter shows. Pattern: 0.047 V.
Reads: 10 V
